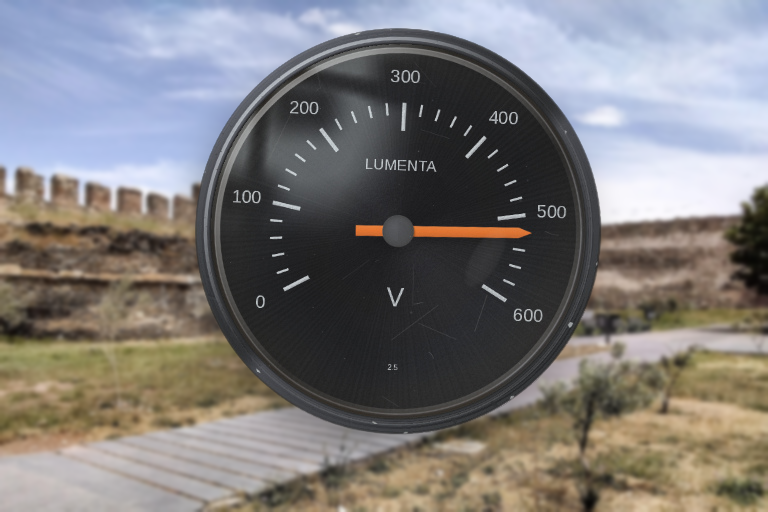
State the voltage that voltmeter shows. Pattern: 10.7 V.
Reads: 520 V
